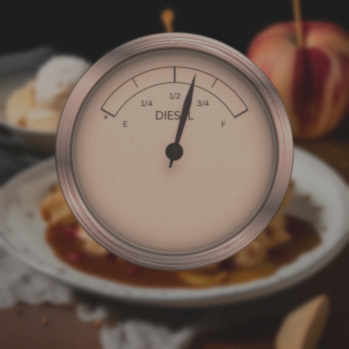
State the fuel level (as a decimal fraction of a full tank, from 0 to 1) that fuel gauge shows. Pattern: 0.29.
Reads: 0.625
